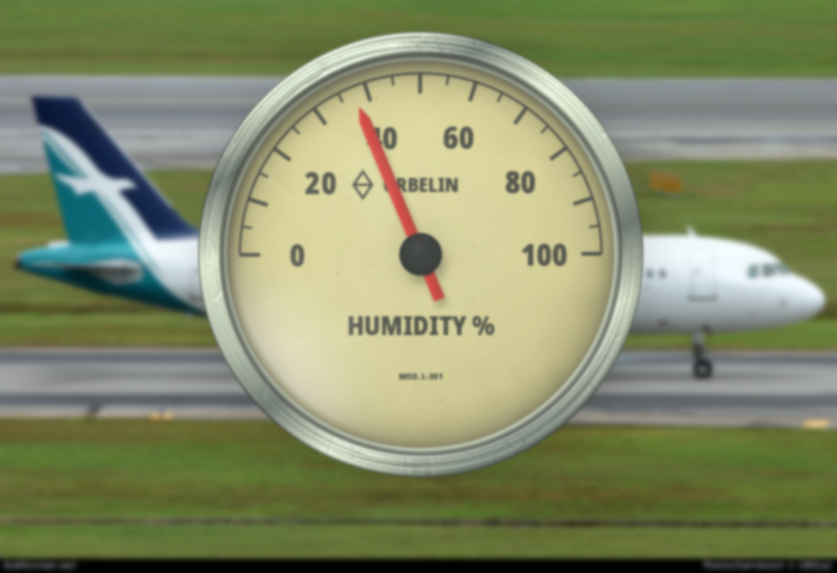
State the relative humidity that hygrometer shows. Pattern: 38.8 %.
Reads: 37.5 %
